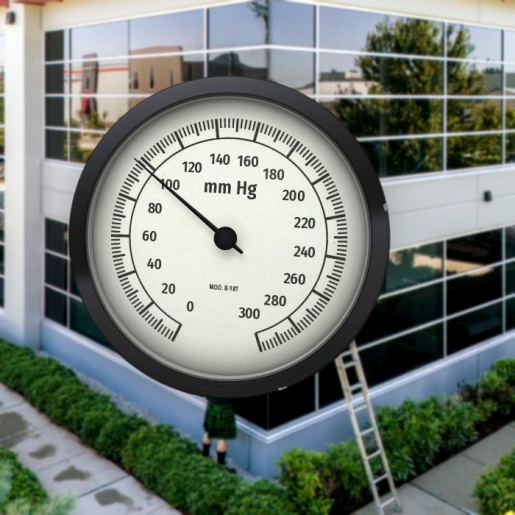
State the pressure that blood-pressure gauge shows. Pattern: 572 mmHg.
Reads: 98 mmHg
